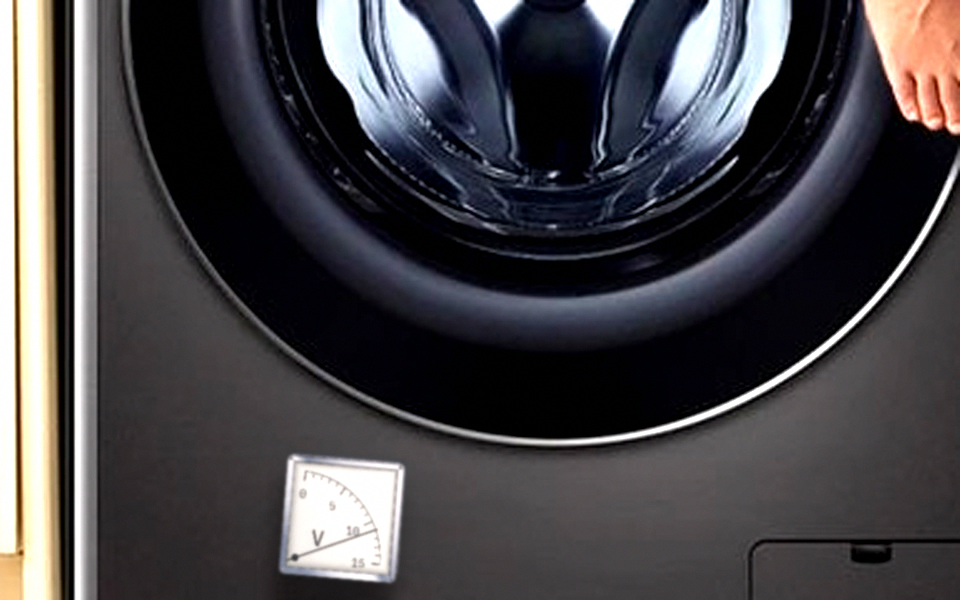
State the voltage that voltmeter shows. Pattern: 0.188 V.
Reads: 11 V
